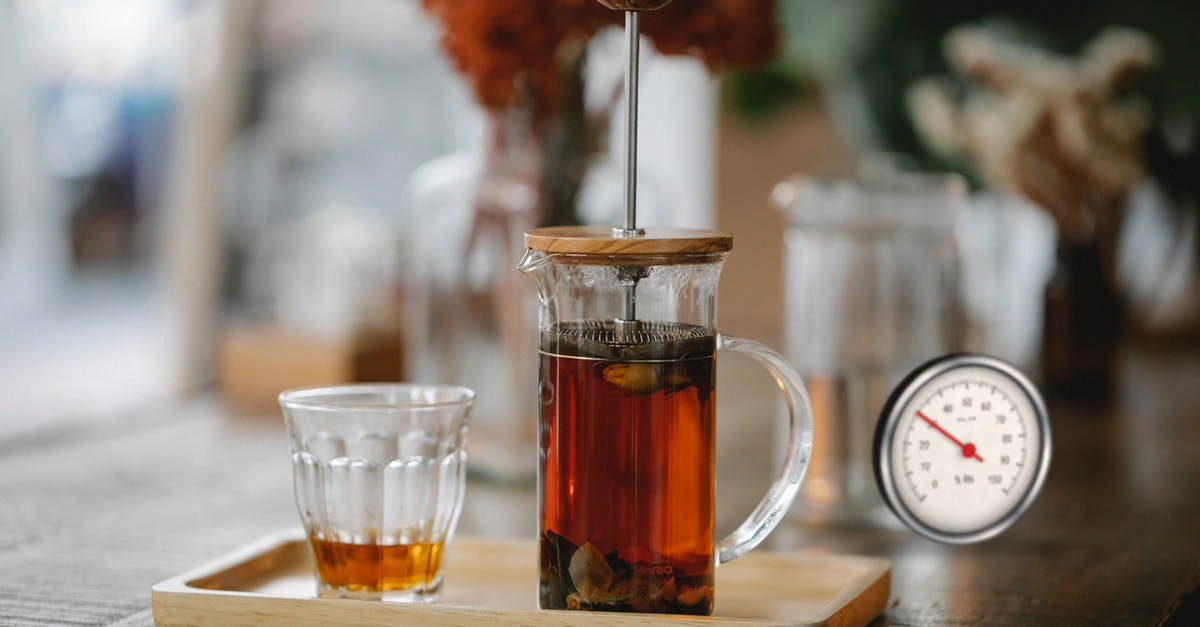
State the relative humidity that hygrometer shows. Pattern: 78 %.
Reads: 30 %
